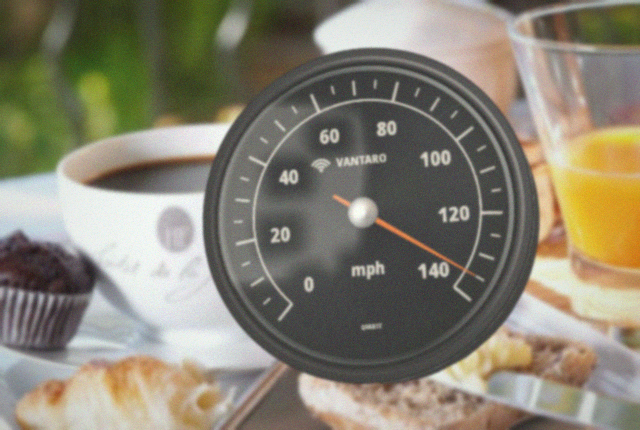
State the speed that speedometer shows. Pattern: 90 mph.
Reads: 135 mph
